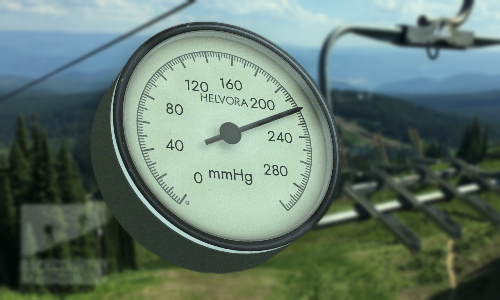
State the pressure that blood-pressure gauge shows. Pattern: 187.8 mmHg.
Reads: 220 mmHg
